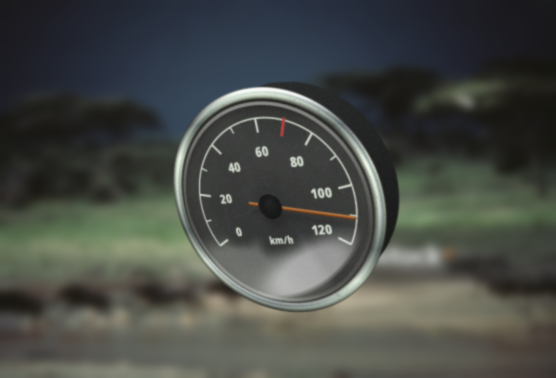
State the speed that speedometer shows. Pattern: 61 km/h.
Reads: 110 km/h
